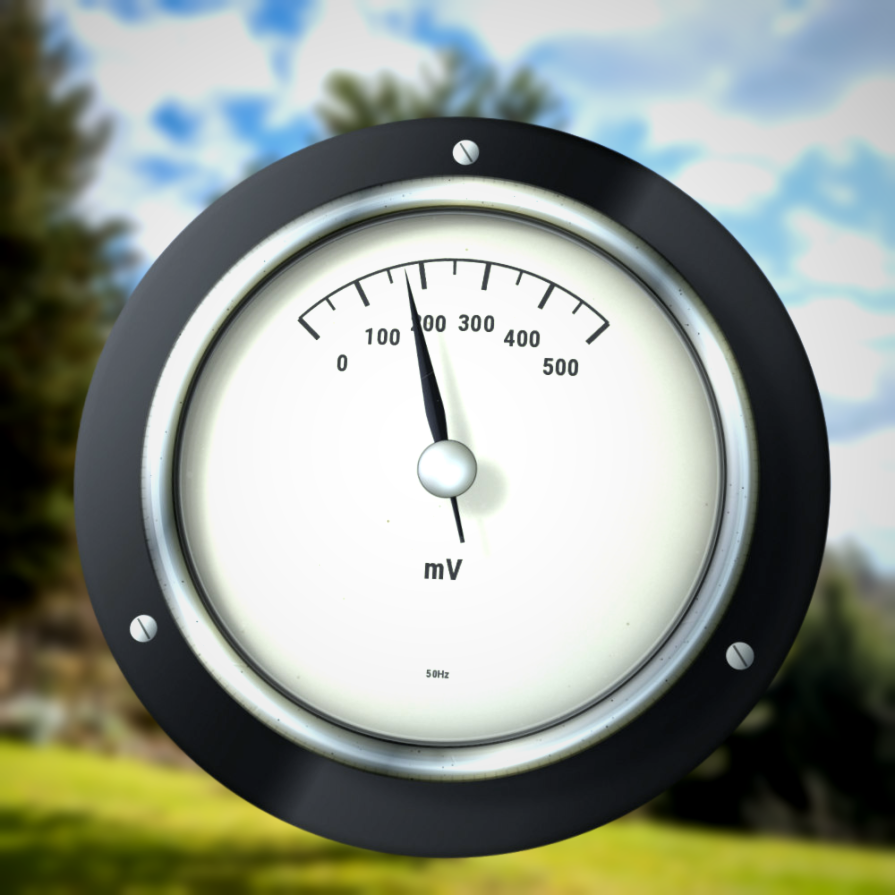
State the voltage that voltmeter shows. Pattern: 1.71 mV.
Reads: 175 mV
